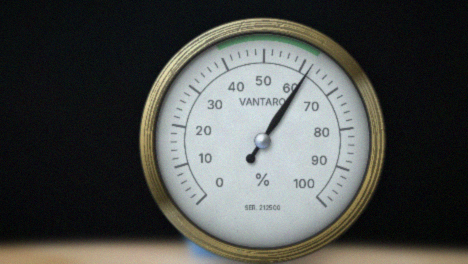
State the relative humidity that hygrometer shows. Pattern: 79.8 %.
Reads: 62 %
